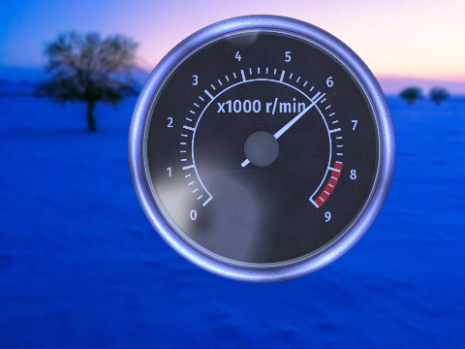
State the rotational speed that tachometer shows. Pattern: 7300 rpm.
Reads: 6100 rpm
